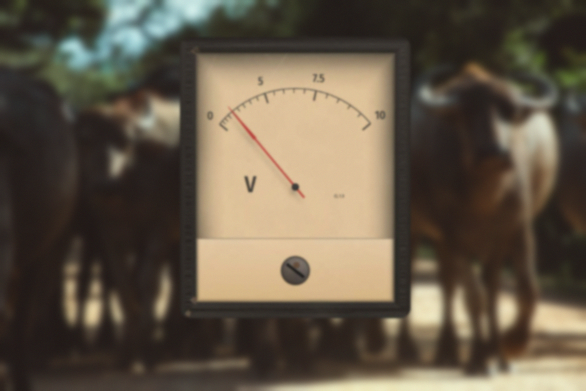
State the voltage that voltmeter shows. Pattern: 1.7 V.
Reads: 2.5 V
